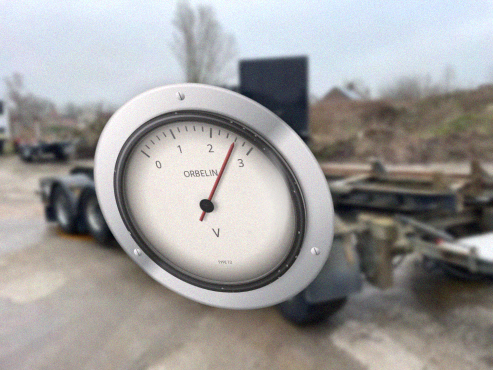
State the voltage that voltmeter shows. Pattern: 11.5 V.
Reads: 2.6 V
